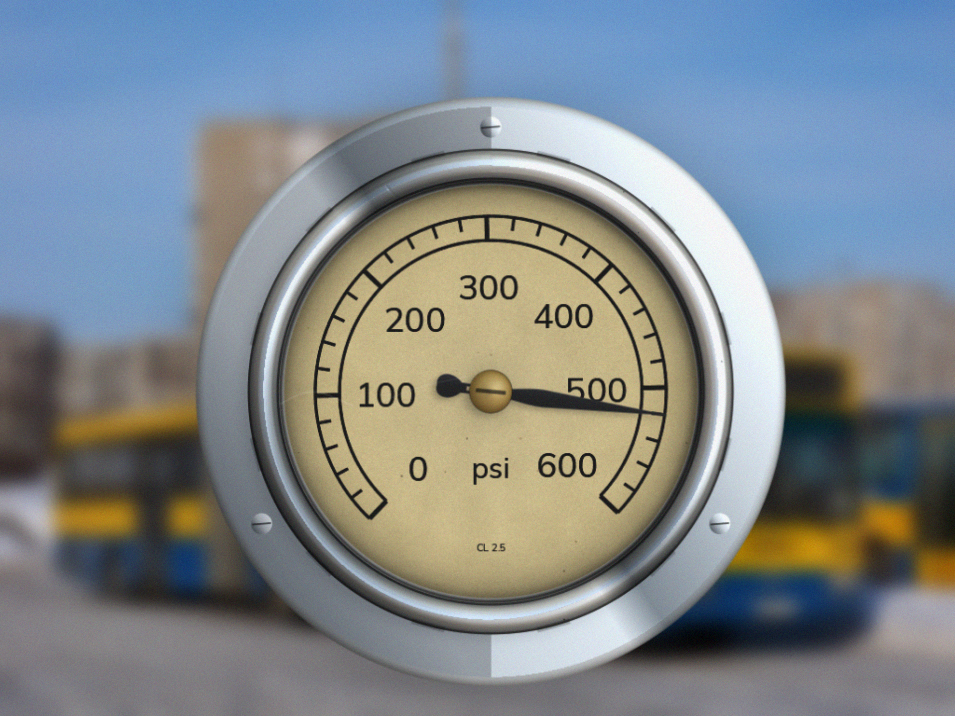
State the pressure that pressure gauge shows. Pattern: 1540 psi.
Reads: 520 psi
